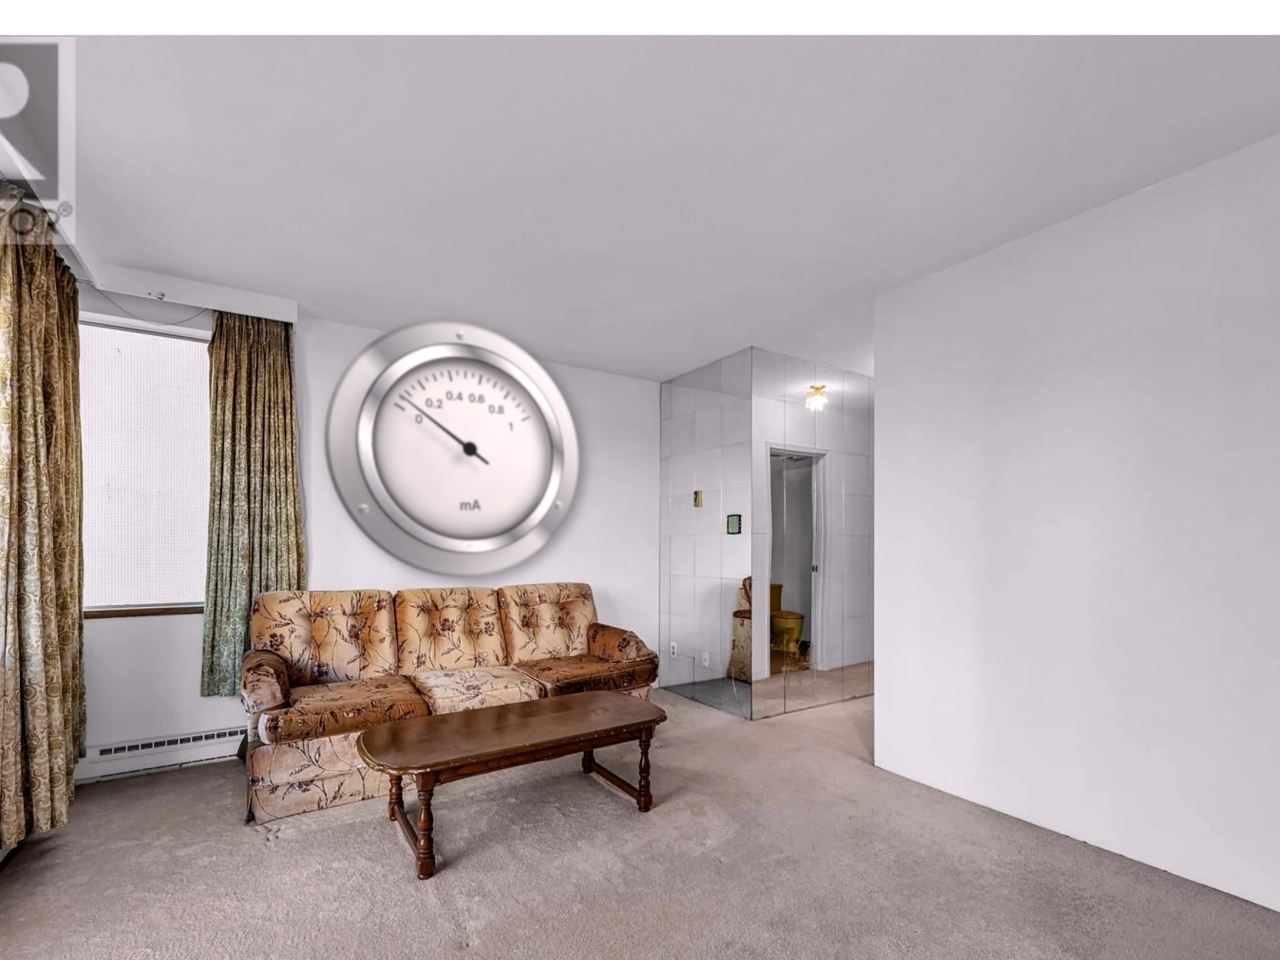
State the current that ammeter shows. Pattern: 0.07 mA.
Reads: 0.05 mA
